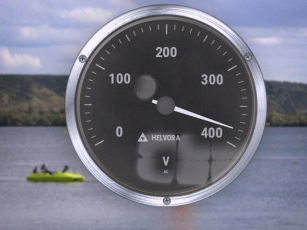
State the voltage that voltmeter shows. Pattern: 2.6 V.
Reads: 380 V
